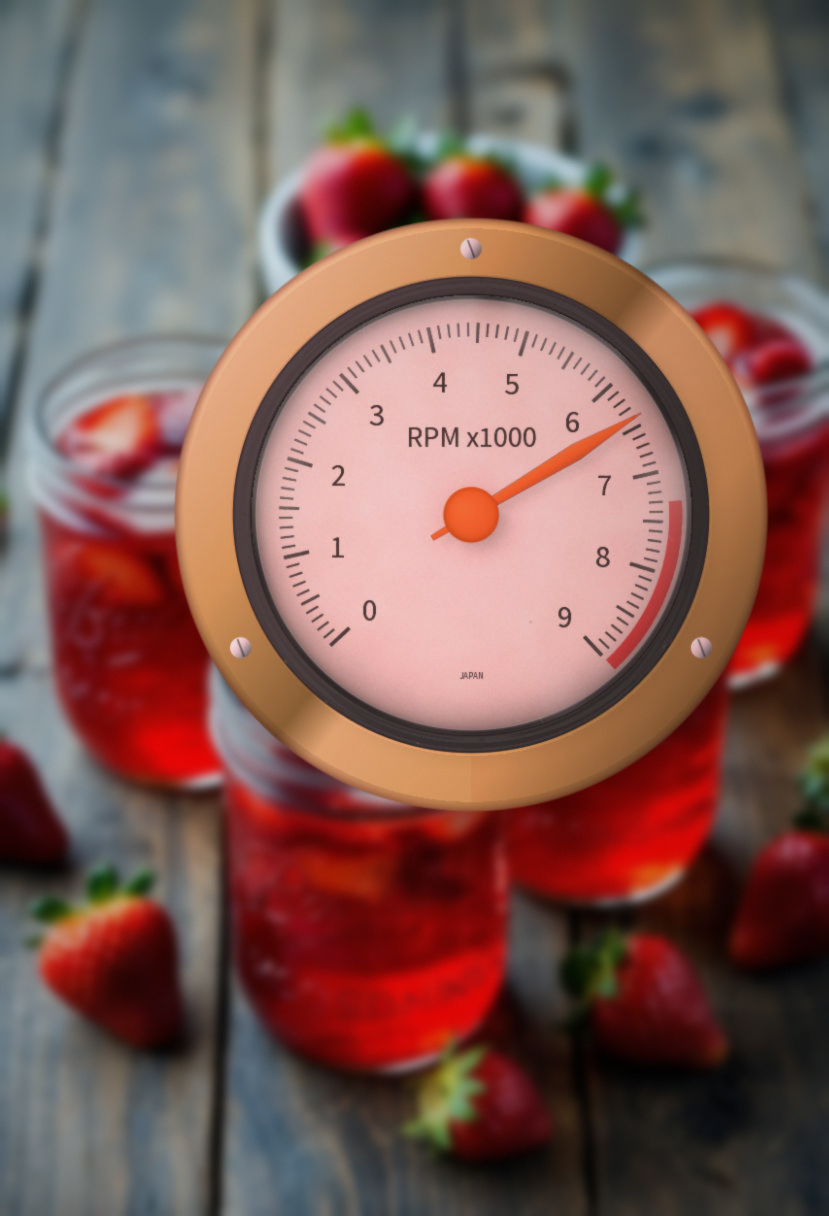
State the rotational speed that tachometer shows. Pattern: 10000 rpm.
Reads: 6400 rpm
